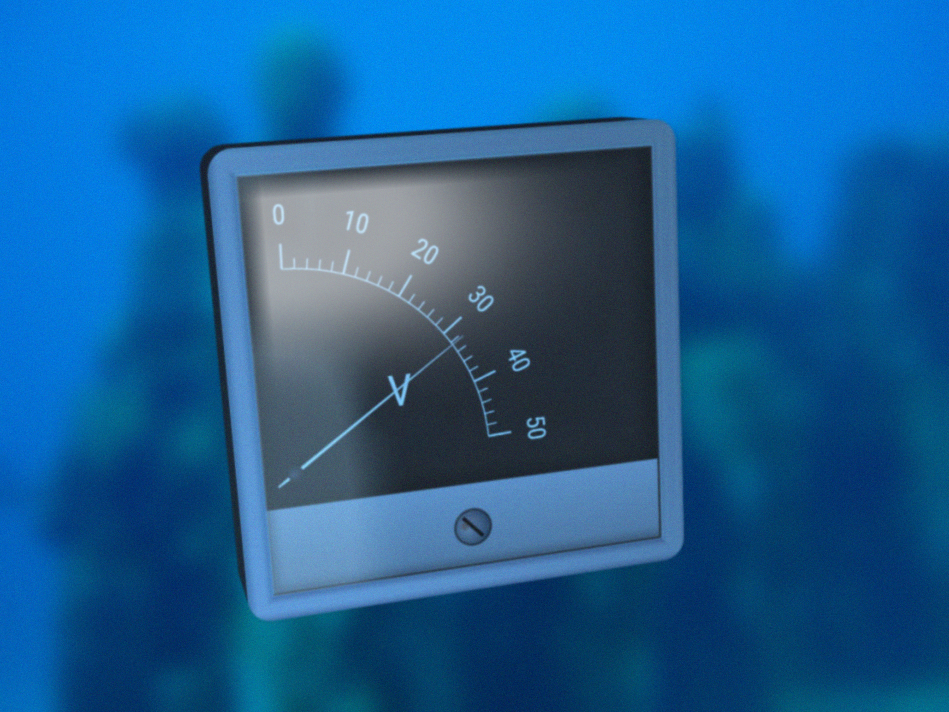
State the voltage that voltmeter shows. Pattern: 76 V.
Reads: 32 V
